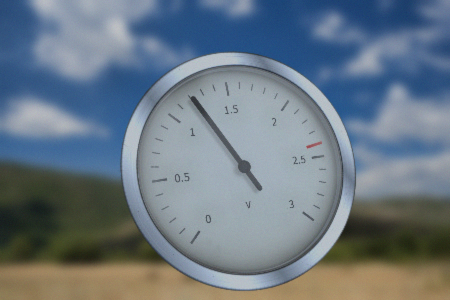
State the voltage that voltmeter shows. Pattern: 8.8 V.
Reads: 1.2 V
